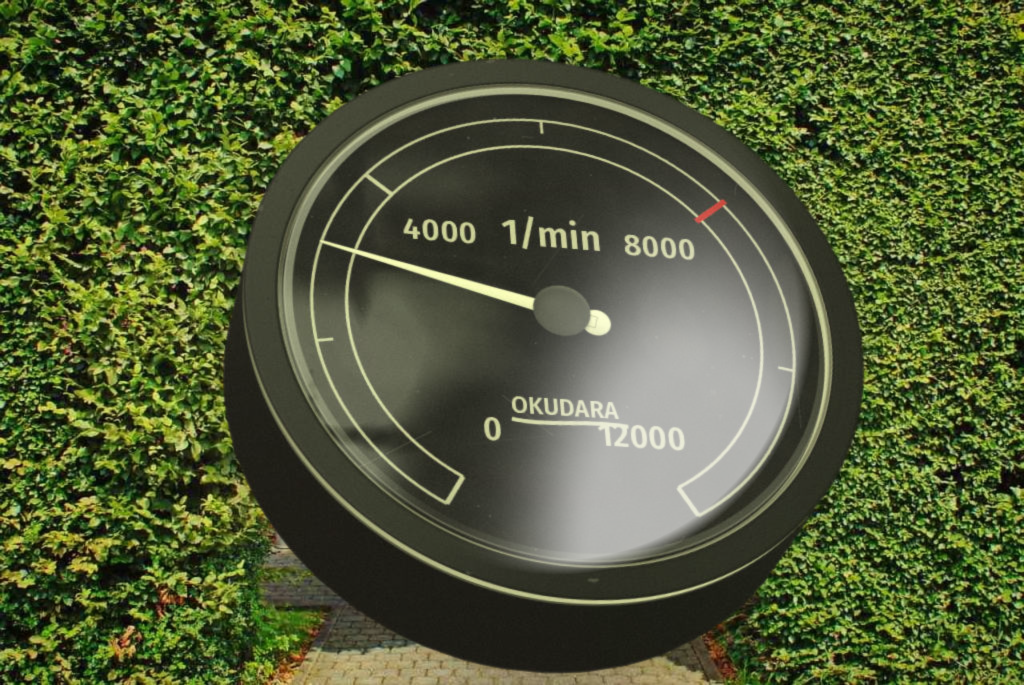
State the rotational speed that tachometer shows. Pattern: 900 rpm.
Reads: 3000 rpm
